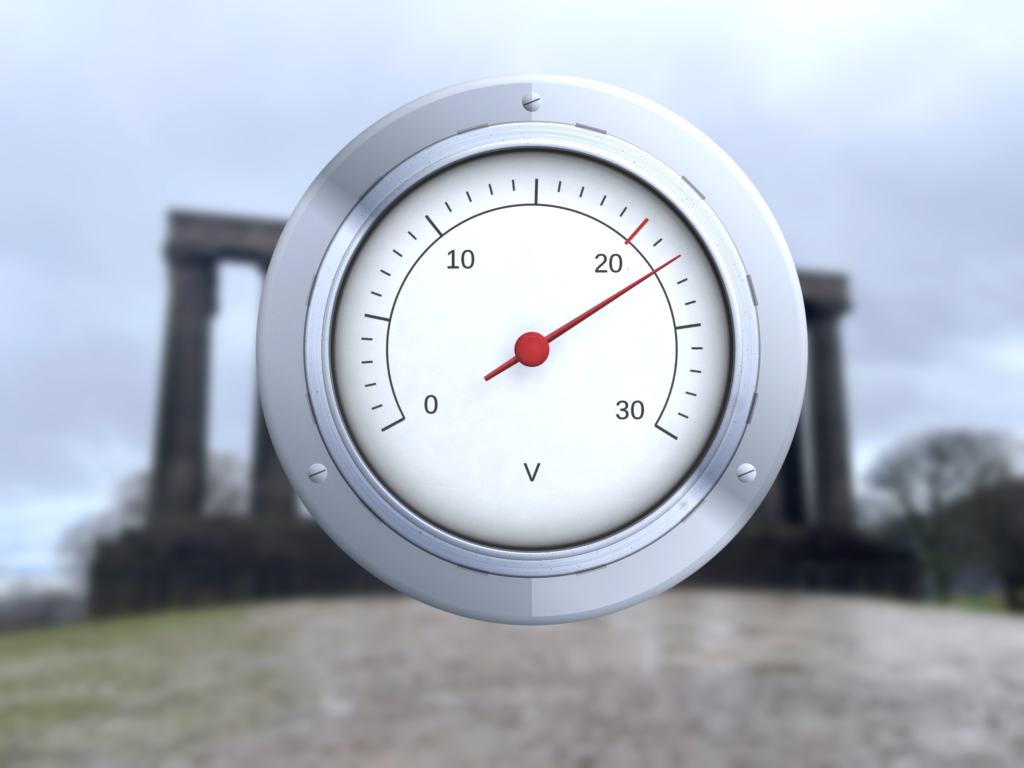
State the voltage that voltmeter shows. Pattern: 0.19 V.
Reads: 22 V
